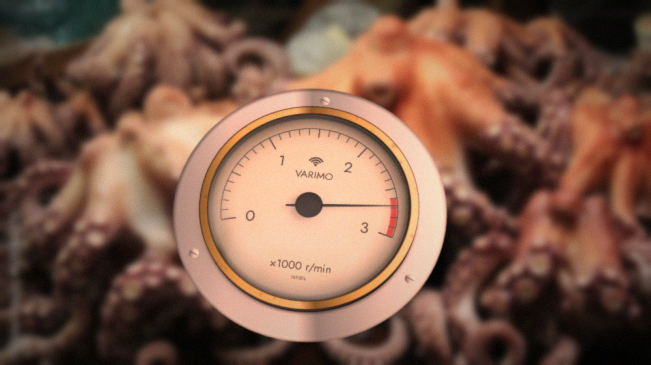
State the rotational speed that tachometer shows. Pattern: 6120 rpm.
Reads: 2700 rpm
